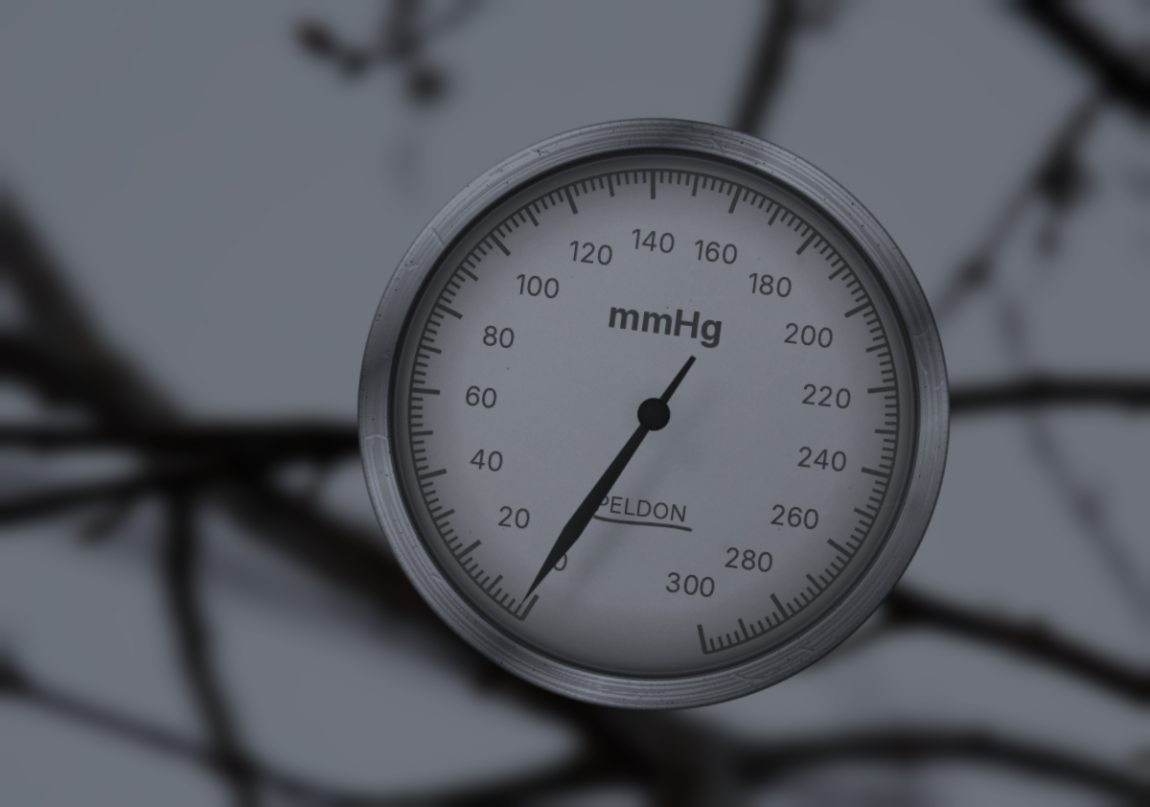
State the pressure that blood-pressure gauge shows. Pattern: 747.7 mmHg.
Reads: 2 mmHg
